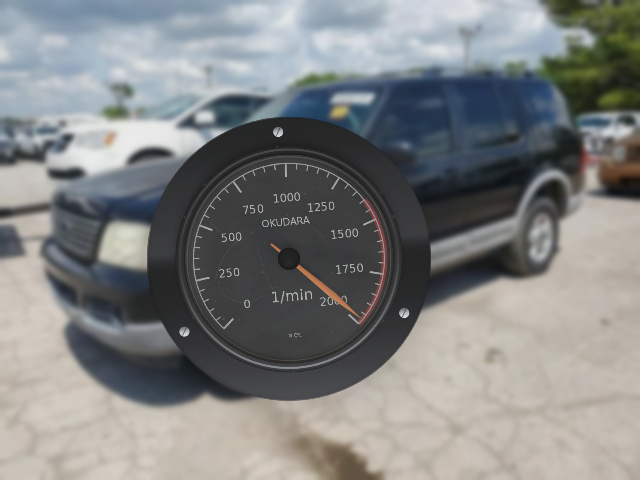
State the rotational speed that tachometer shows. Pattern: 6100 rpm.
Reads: 1975 rpm
